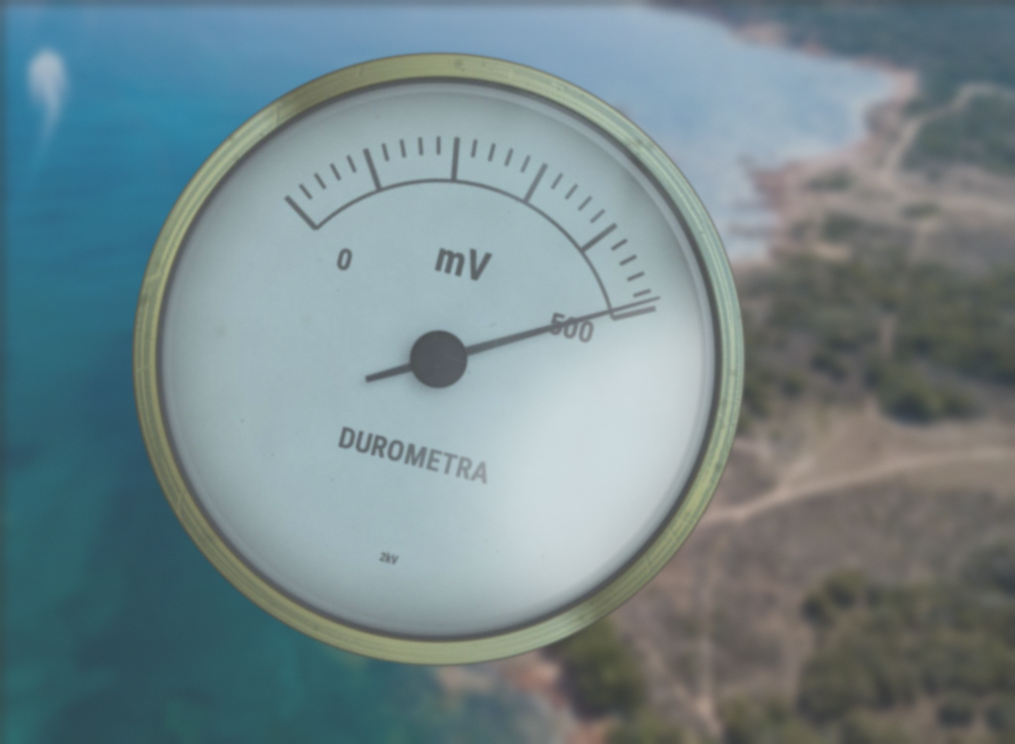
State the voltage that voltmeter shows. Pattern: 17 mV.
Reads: 490 mV
